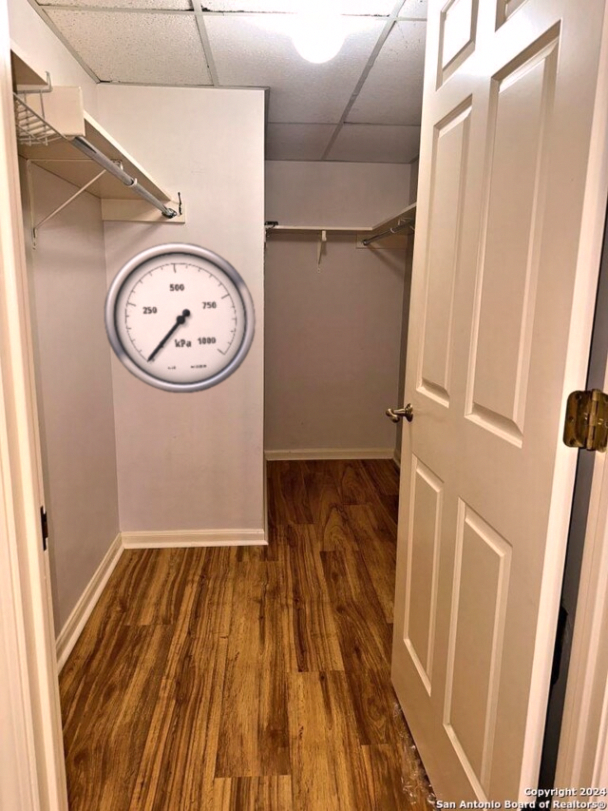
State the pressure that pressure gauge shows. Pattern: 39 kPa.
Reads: 0 kPa
